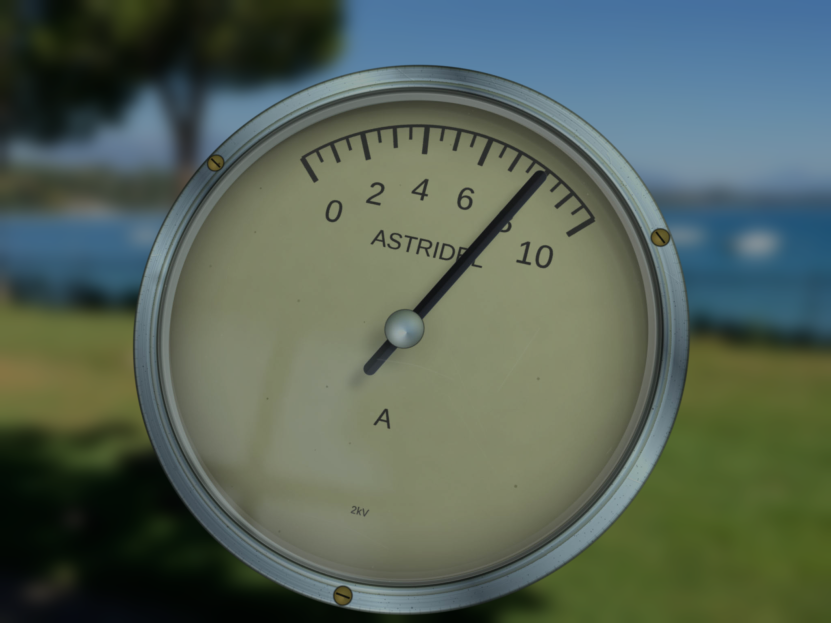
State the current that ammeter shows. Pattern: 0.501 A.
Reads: 8 A
